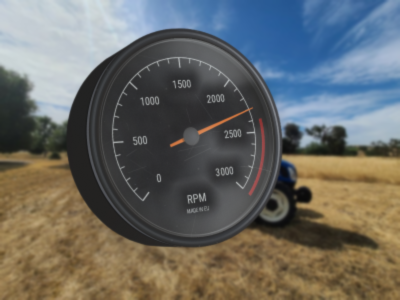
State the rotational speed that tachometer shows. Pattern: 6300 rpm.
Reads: 2300 rpm
